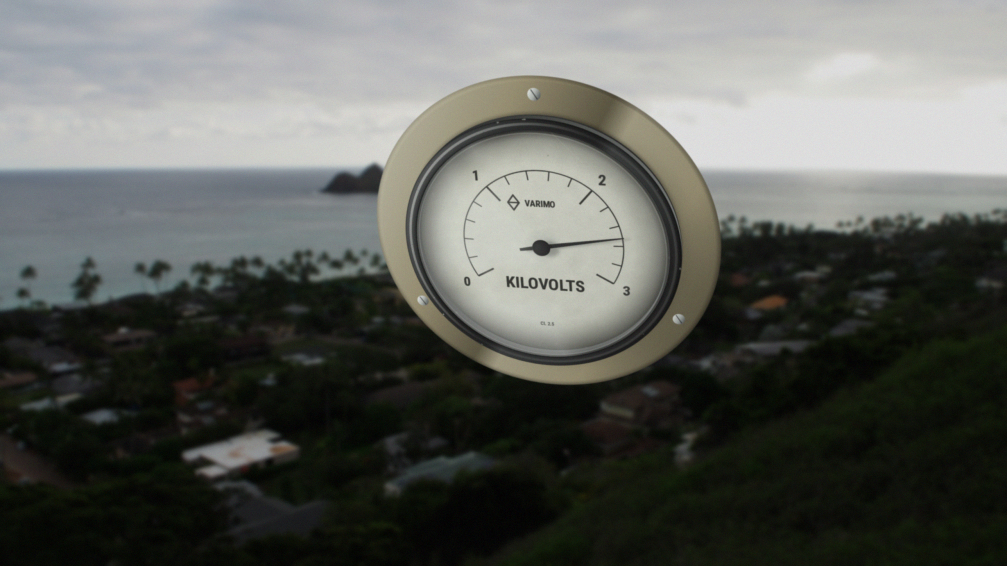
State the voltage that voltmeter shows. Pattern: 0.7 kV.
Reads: 2.5 kV
